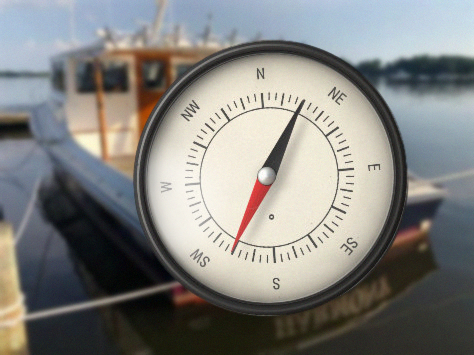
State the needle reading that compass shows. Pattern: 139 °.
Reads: 210 °
